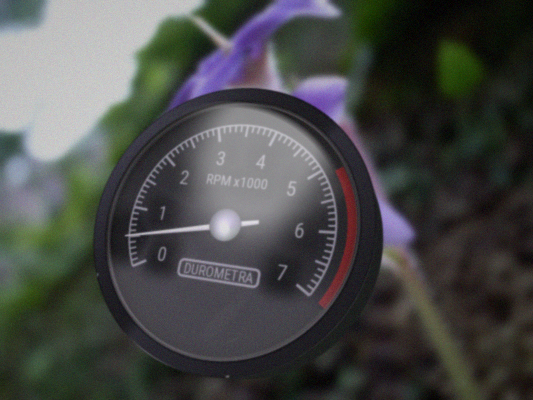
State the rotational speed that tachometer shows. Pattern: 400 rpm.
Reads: 500 rpm
